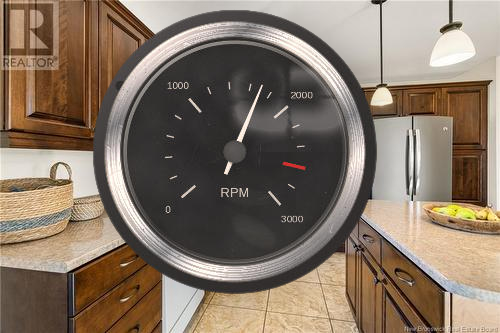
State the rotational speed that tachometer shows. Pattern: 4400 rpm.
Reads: 1700 rpm
